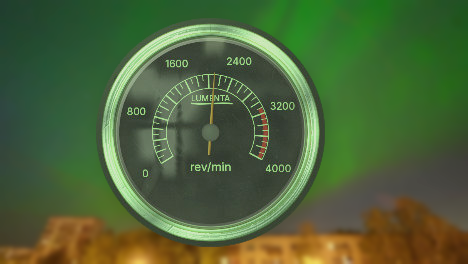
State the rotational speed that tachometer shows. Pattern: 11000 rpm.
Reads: 2100 rpm
